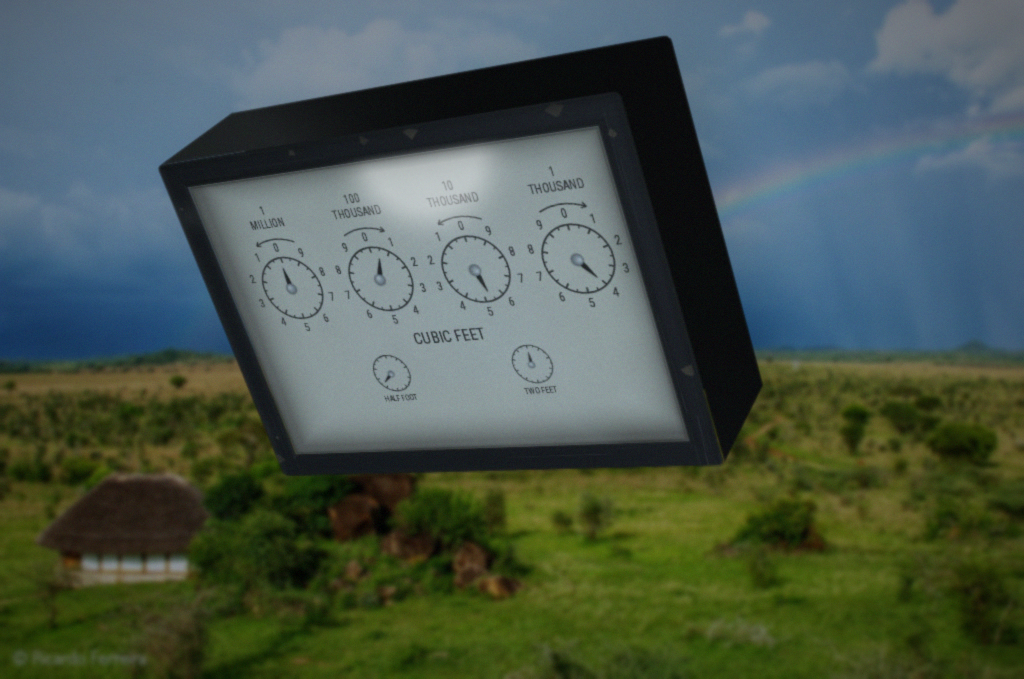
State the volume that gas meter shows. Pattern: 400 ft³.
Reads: 5400 ft³
